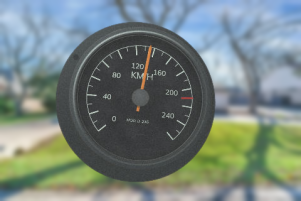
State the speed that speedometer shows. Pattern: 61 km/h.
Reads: 135 km/h
